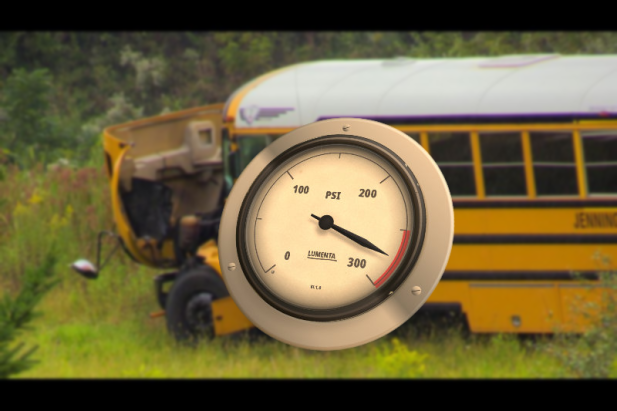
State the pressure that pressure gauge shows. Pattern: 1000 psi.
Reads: 275 psi
